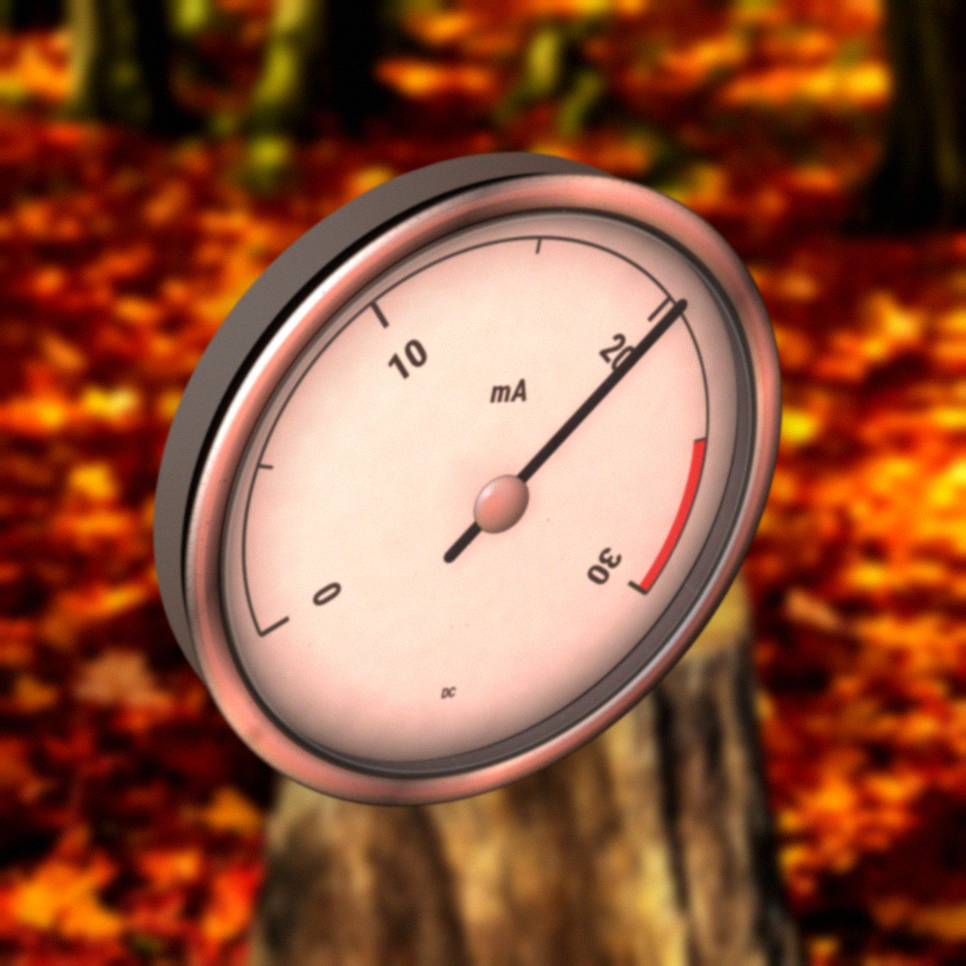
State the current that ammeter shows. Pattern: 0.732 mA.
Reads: 20 mA
